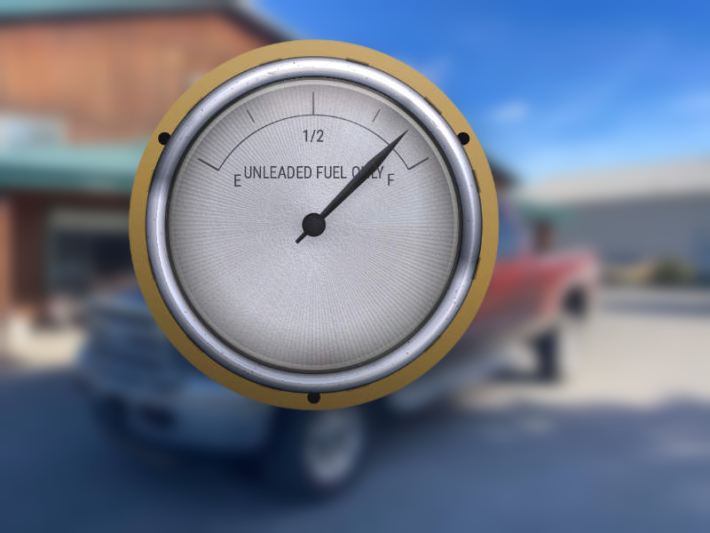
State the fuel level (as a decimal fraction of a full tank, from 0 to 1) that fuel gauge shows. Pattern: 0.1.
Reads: 0.875
